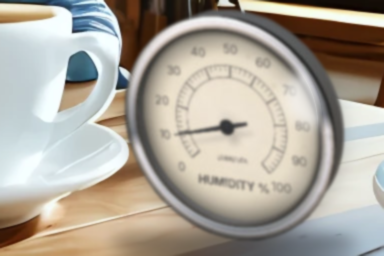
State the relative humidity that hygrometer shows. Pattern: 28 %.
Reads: 10 %
